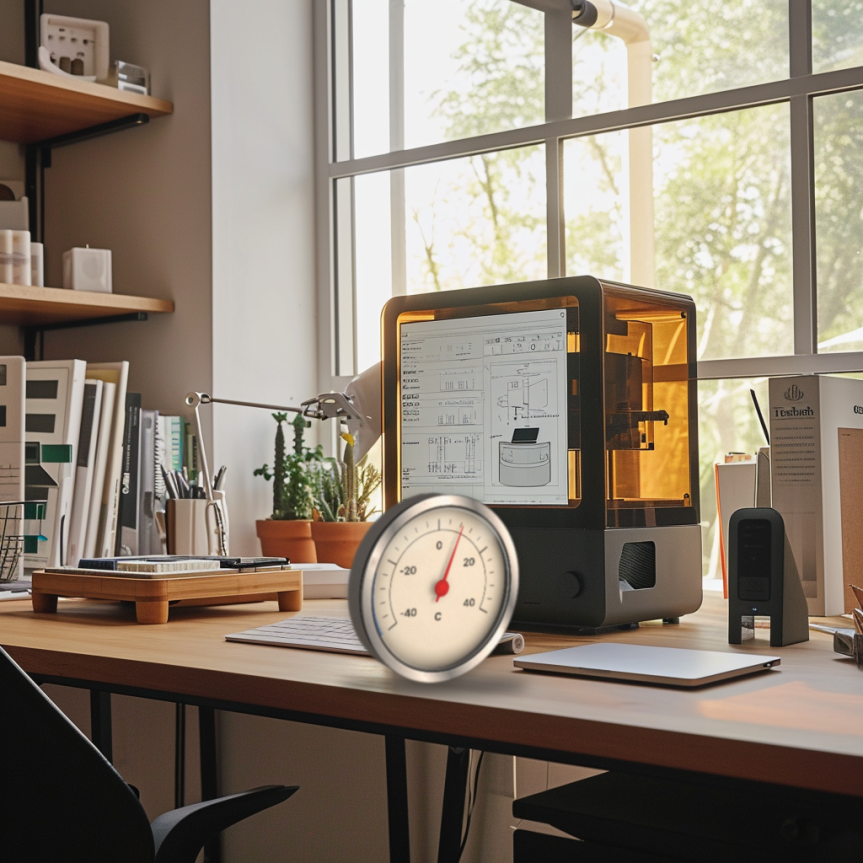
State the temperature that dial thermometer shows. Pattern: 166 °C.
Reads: 8 °C
